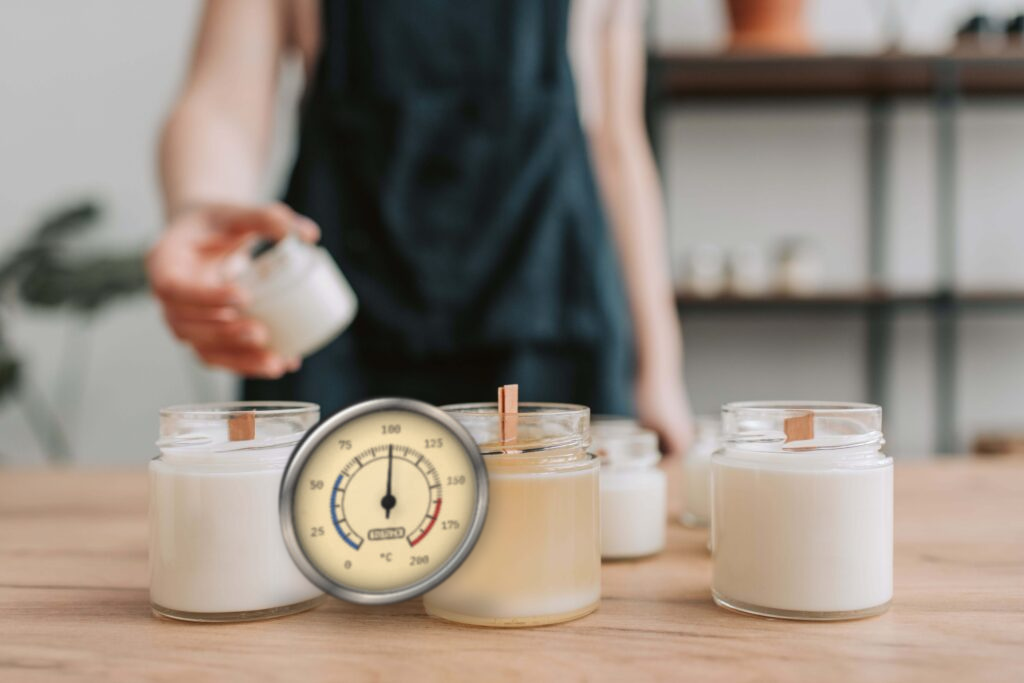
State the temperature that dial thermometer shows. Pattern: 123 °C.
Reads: 100 °C
